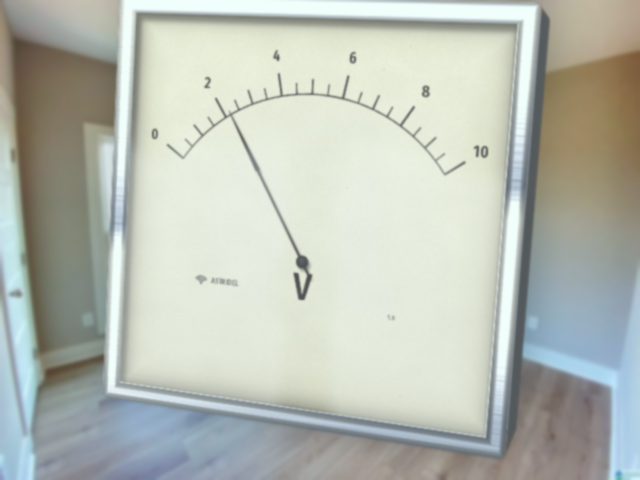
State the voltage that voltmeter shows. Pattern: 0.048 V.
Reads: 2.25 V
